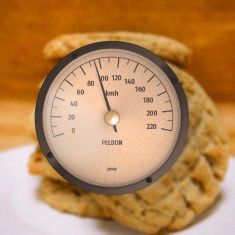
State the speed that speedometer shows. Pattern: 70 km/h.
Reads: 95 km/h
